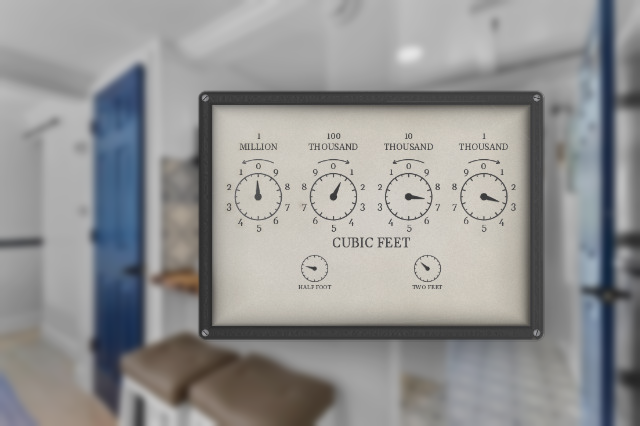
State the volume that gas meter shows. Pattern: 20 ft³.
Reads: 7300 ft³
